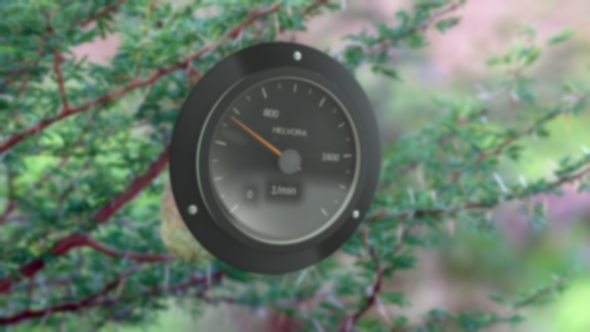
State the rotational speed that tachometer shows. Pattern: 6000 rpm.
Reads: 550 rpm
